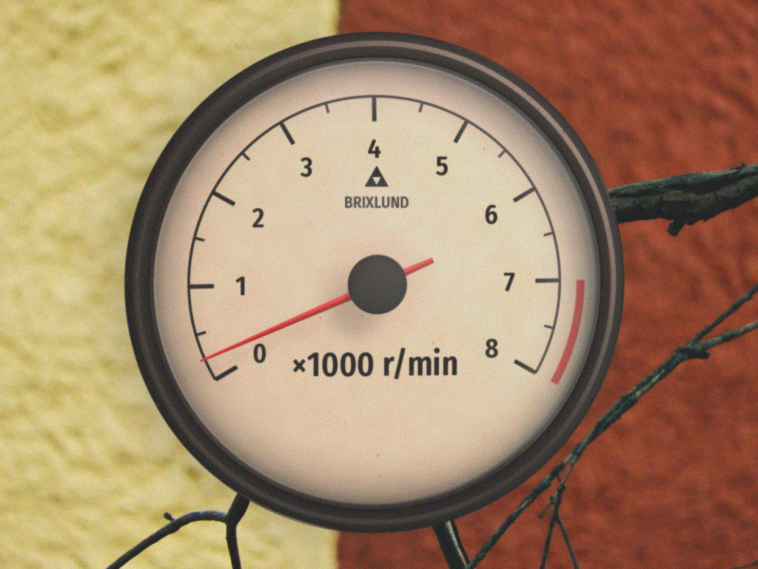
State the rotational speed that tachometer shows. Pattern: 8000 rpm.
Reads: 250 rpm
